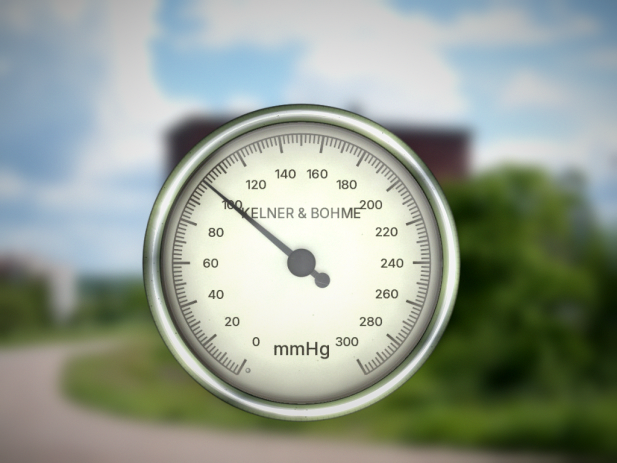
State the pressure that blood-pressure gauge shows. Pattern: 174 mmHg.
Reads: 100 mmHg
